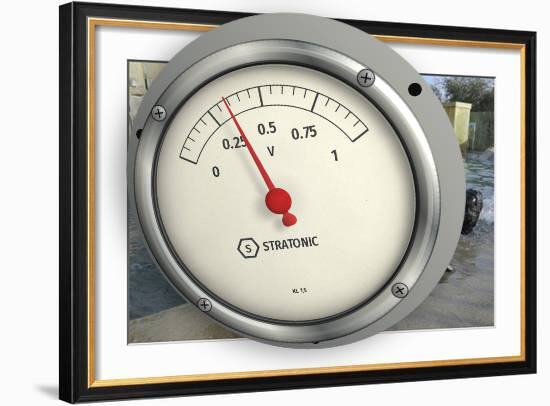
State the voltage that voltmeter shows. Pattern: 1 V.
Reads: 0.35 V
